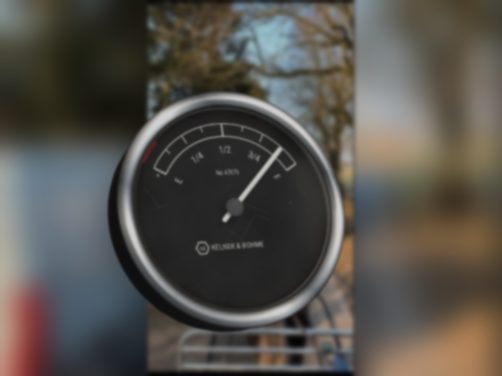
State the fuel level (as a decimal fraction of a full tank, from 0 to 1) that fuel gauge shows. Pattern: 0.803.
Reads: 0.875
